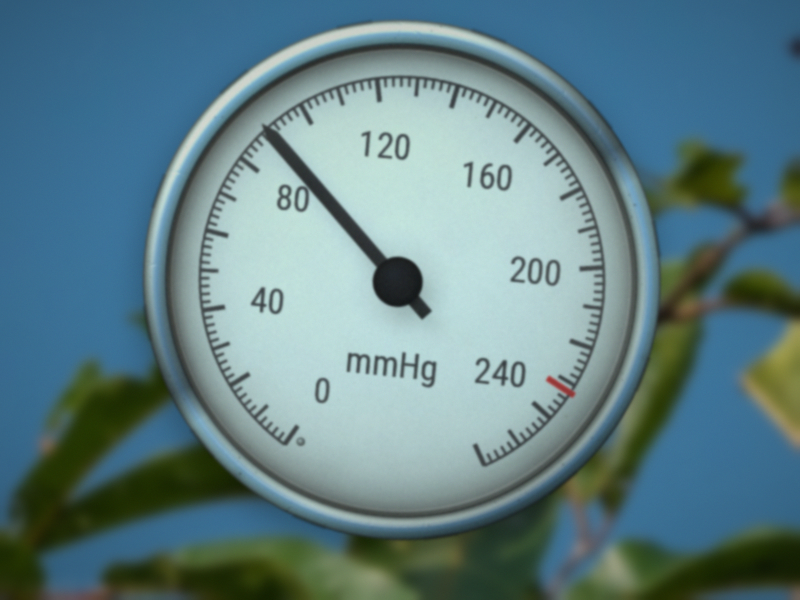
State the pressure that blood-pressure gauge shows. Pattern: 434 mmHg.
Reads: 90 mmHg
